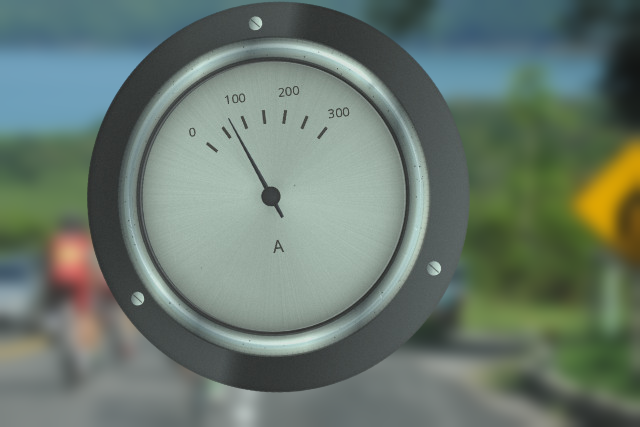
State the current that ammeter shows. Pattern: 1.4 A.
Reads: 75 A
